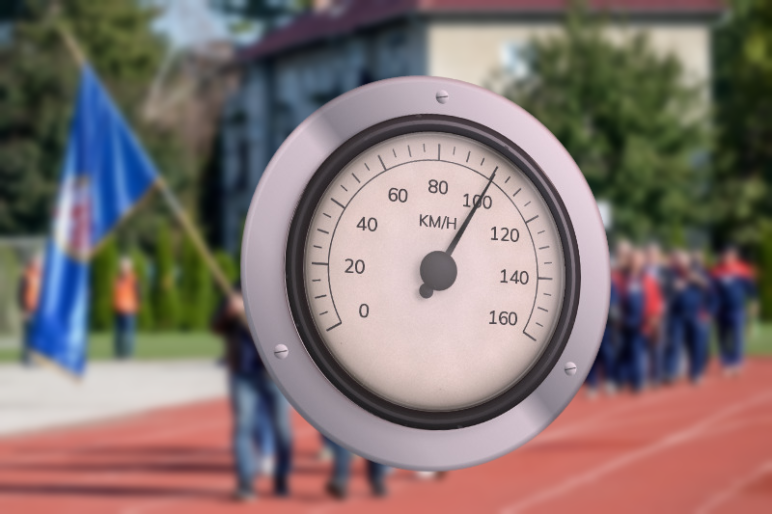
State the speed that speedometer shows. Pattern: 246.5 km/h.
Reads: 100 km/h
